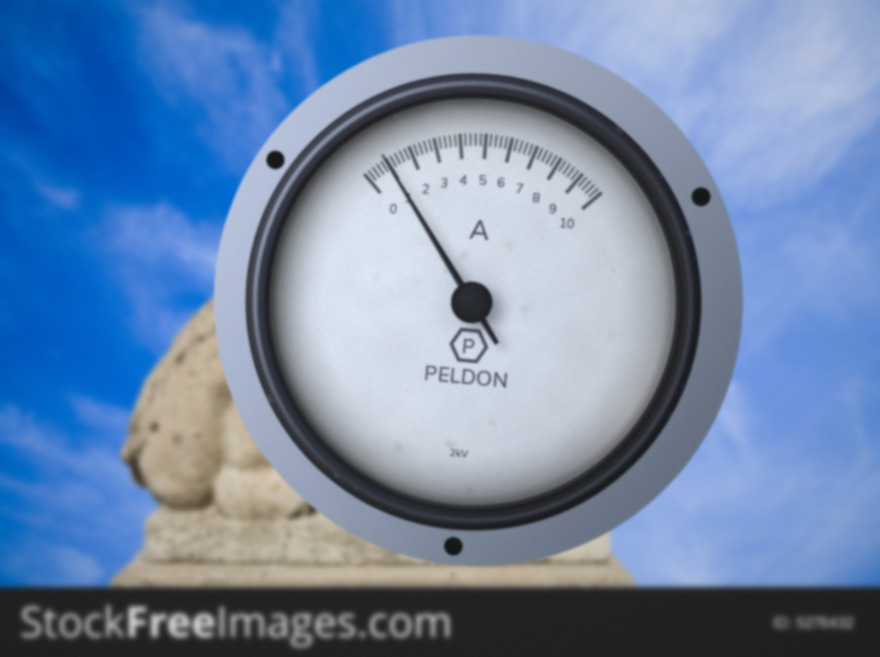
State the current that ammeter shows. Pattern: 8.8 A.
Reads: 1 A
